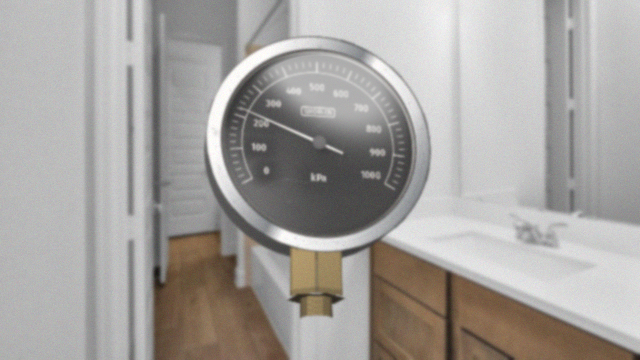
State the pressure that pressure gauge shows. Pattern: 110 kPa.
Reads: 220 kPa
